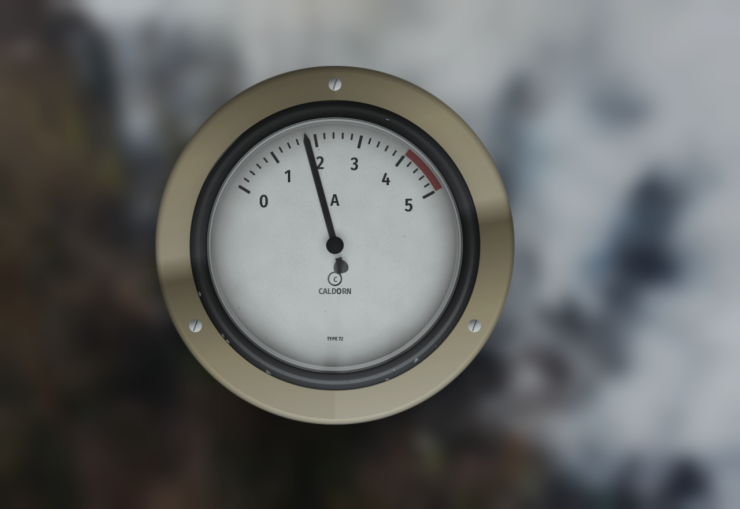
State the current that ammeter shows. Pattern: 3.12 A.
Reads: 1.8 A
